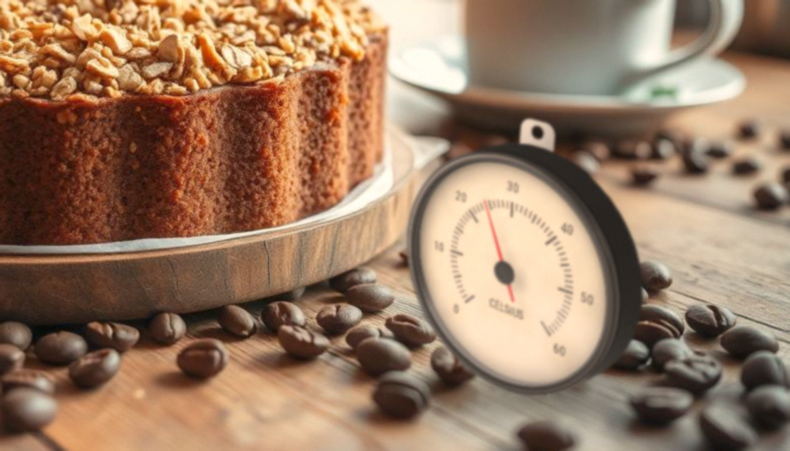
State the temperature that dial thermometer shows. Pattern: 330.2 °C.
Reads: 25 °C
